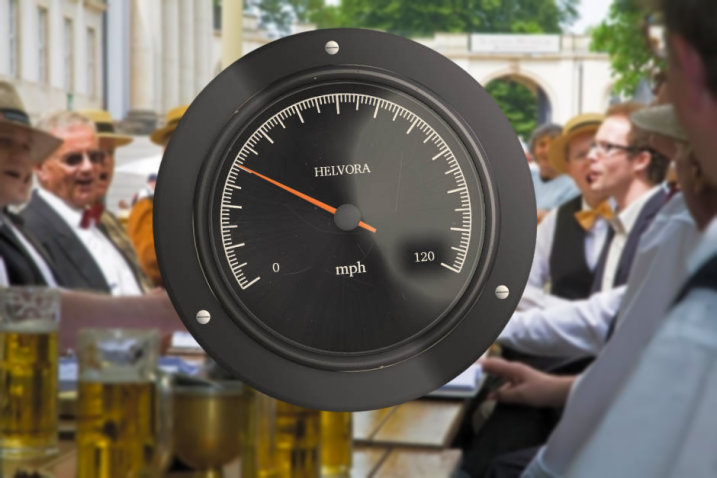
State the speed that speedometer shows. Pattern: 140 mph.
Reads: 30 mph
